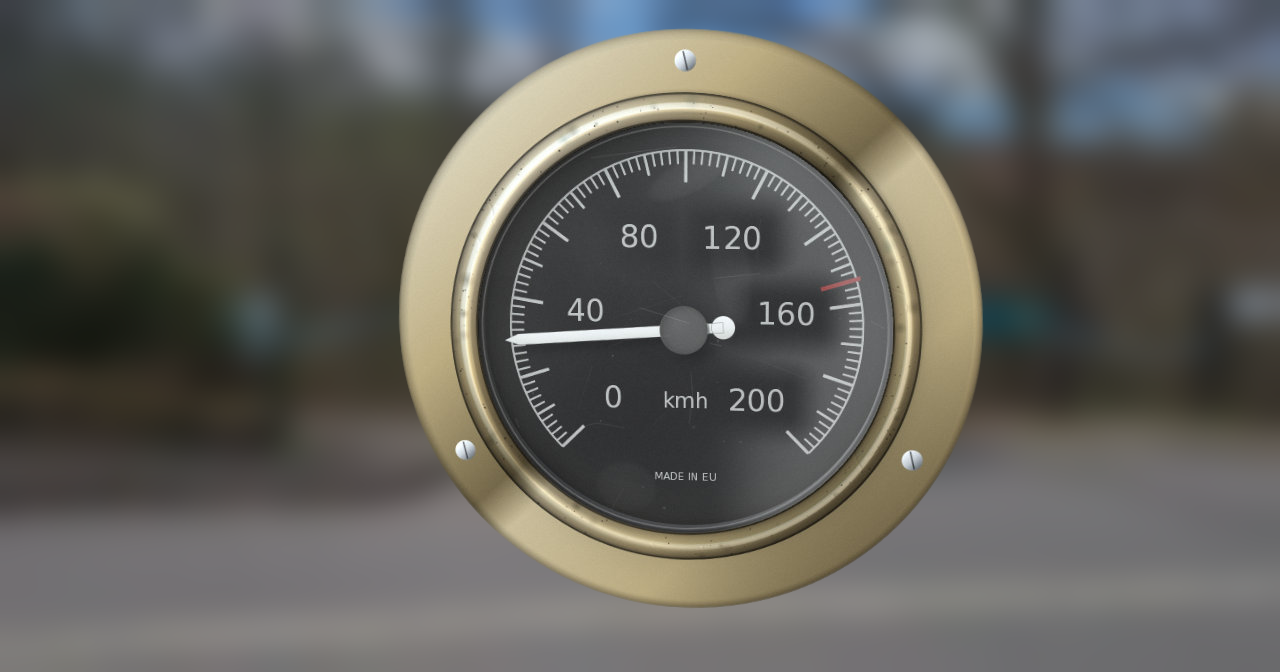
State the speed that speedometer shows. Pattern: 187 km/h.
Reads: 30 km/h
